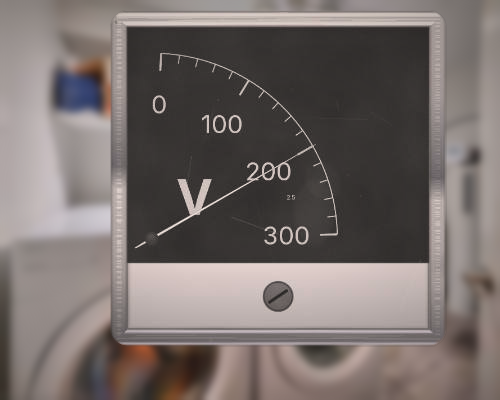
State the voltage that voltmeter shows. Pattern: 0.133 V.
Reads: 200 V
